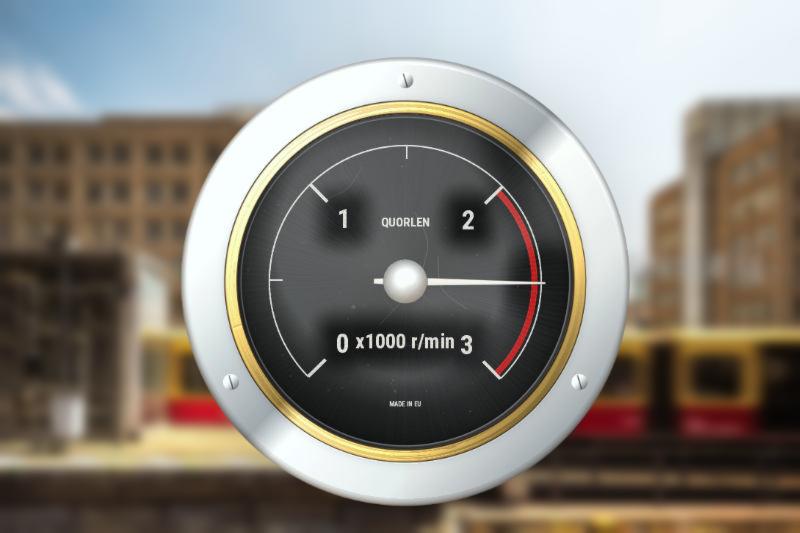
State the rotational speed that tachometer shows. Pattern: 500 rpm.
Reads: 2500 rpm
